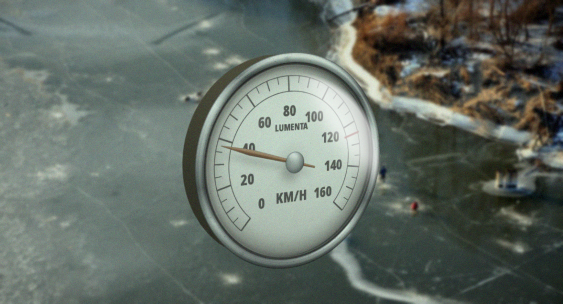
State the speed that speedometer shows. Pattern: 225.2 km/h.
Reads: 37.5 km/h
